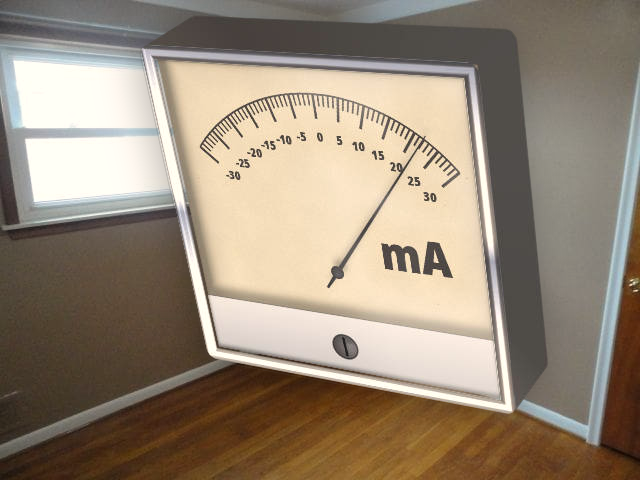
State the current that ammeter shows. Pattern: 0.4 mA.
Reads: 22 mA
